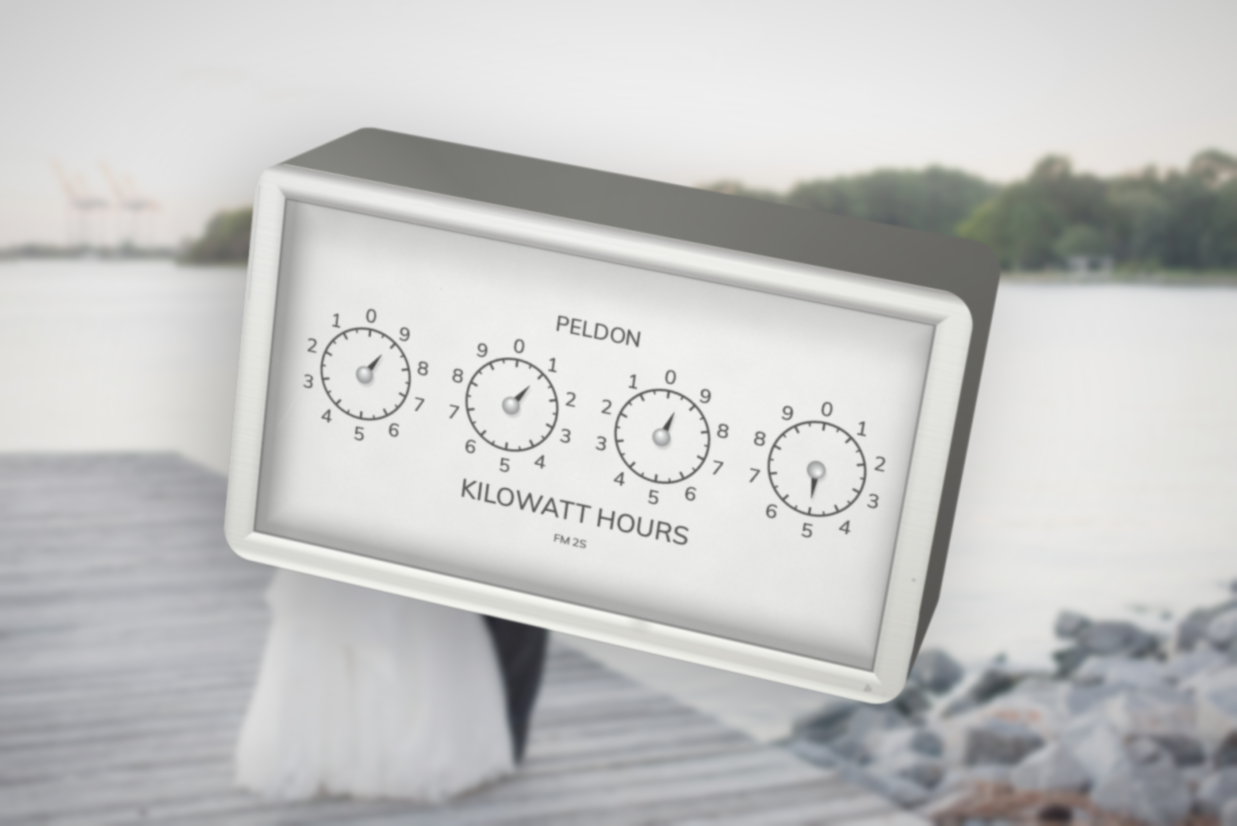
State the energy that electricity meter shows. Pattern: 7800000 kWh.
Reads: 9095 kWh
